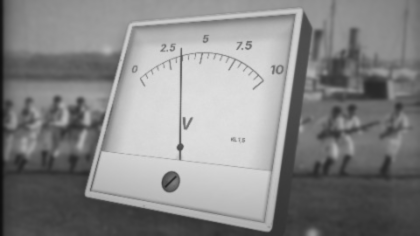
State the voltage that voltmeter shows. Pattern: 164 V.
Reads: 3.5 V
